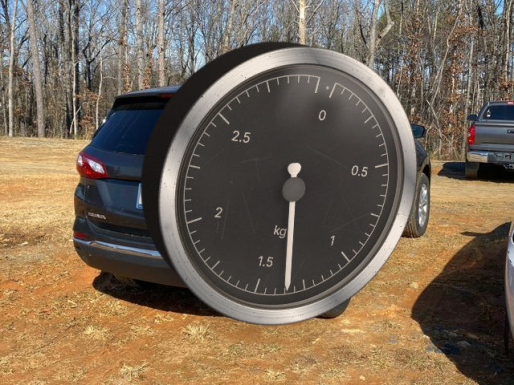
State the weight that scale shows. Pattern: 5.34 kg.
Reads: 1.35 kg
